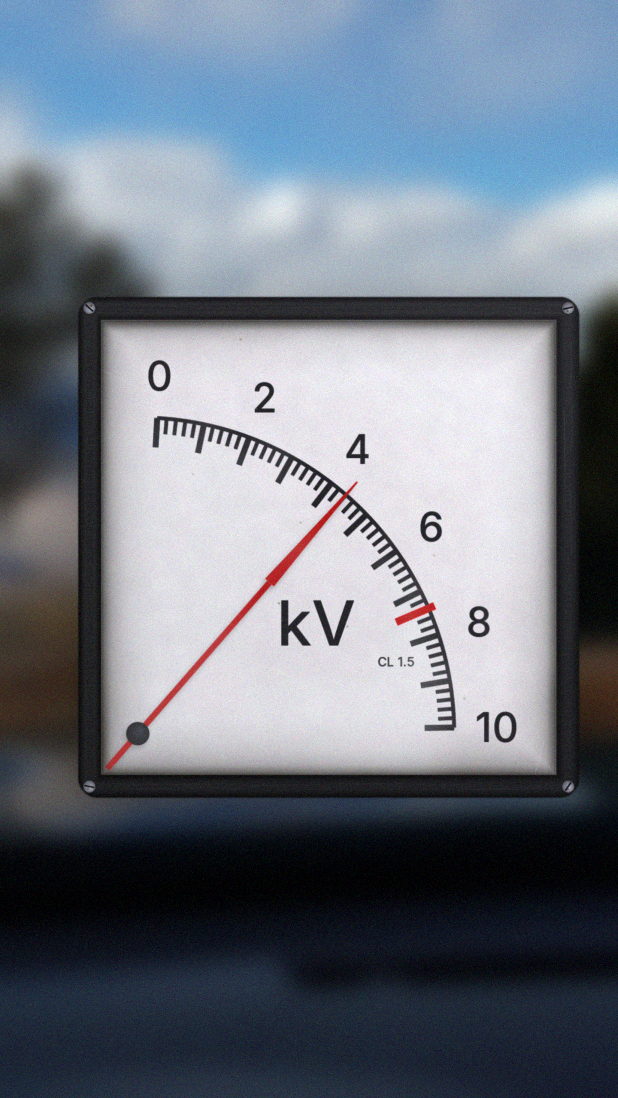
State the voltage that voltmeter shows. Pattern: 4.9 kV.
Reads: 4.4 kV
